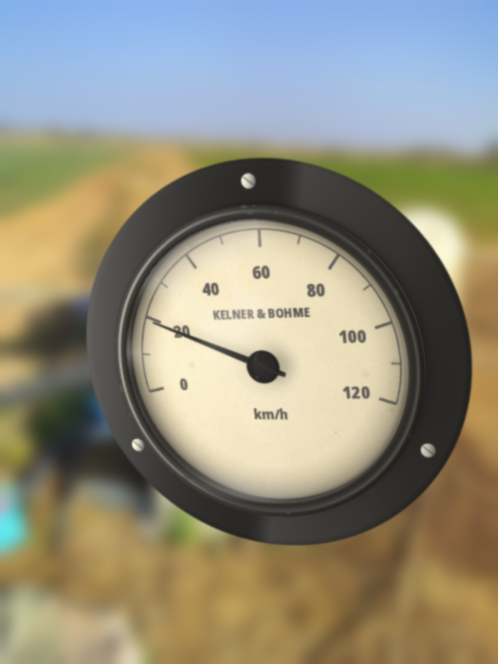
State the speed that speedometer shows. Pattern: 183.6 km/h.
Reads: 20 km/h
